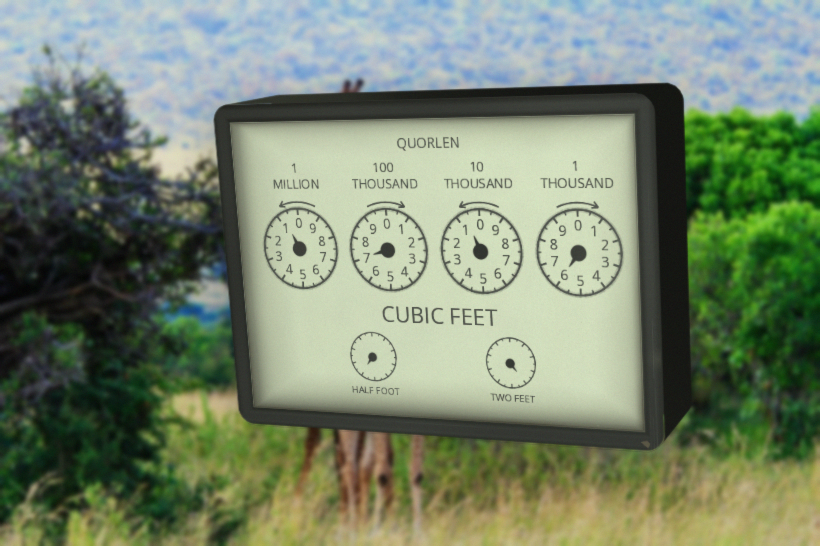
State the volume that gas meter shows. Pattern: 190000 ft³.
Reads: 70600 ft³
